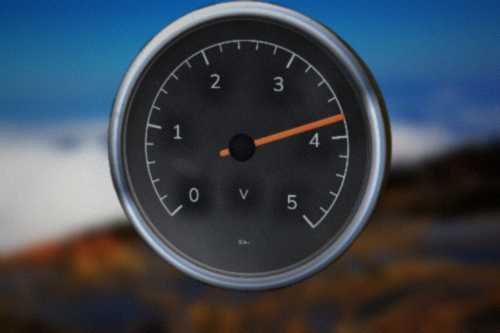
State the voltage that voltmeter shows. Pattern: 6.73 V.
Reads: 3.8 V
